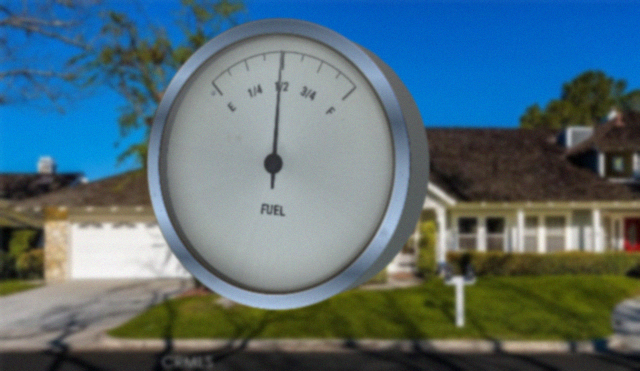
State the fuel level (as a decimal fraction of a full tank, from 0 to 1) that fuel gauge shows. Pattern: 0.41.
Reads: 0.5
